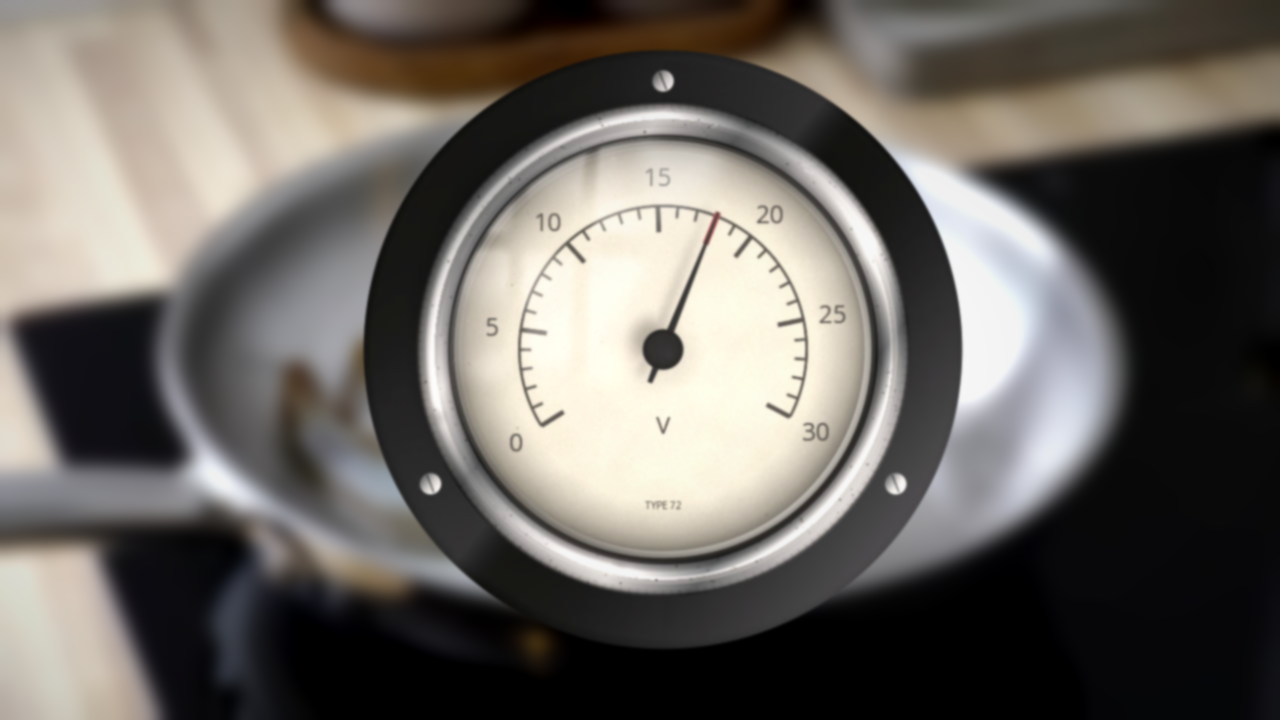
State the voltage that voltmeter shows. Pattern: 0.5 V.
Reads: 18 V
